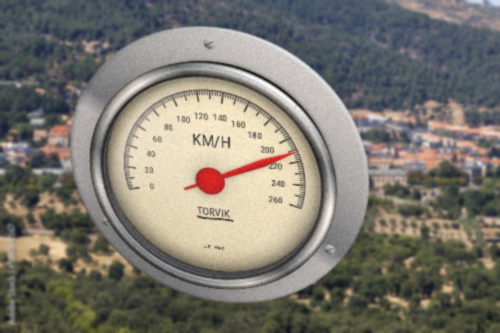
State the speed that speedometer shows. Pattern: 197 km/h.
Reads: 210 km/h
